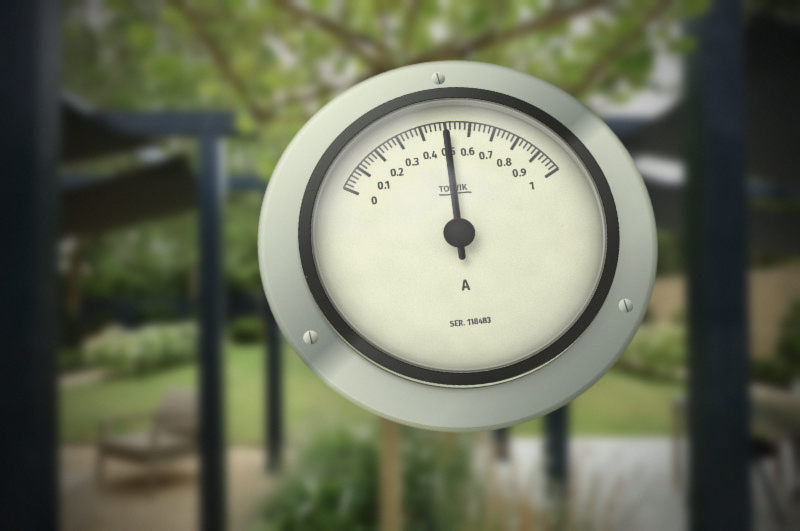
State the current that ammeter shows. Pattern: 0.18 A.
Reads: 0.5 A
